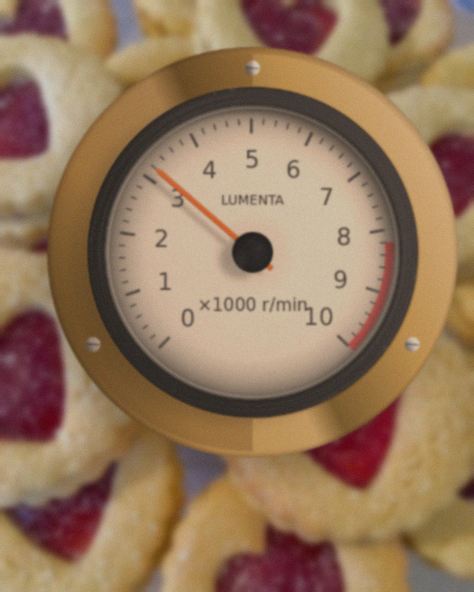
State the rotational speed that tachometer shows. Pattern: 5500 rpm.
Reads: 3200 rpm
